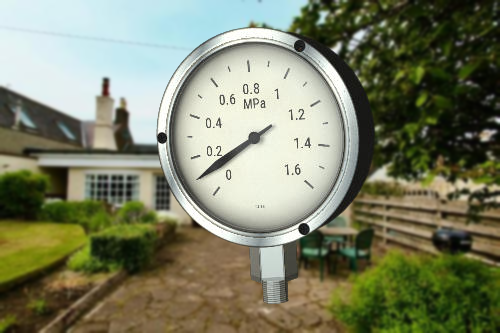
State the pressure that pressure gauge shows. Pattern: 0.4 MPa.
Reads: 0.1 MPa
